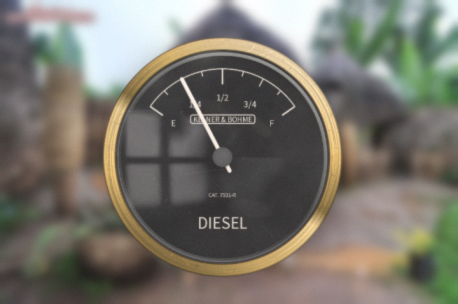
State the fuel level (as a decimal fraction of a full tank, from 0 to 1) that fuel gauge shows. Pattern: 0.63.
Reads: 0.25
